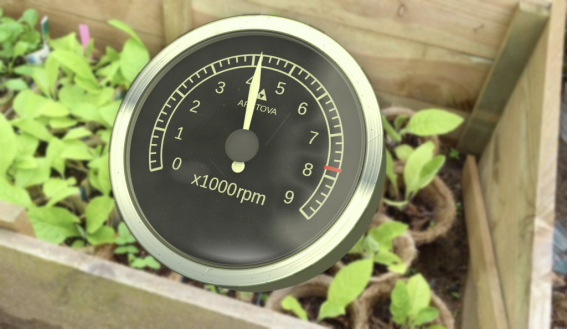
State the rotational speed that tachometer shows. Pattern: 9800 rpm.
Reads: 4200 rpm
